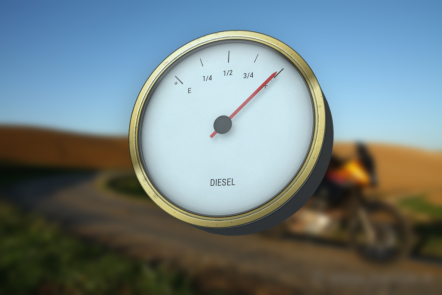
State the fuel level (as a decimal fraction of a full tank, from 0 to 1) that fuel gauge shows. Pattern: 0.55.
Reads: 1
